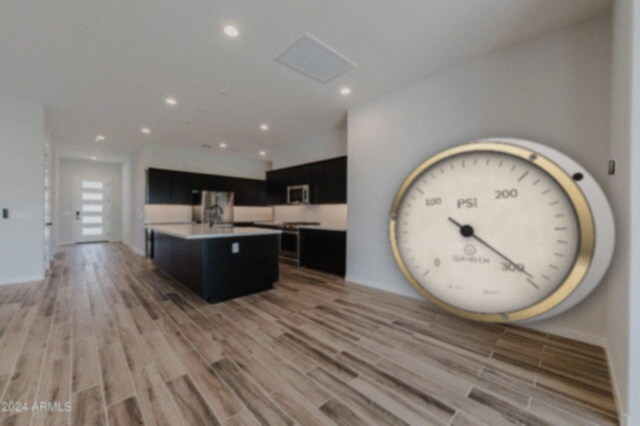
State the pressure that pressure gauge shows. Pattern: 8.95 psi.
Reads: 295 psi
